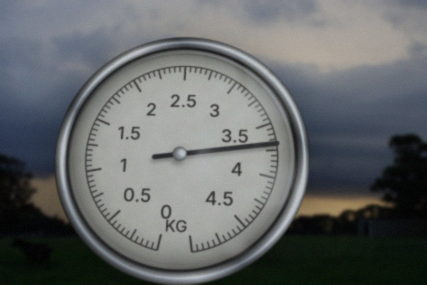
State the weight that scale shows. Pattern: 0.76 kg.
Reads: 3.7 kg
